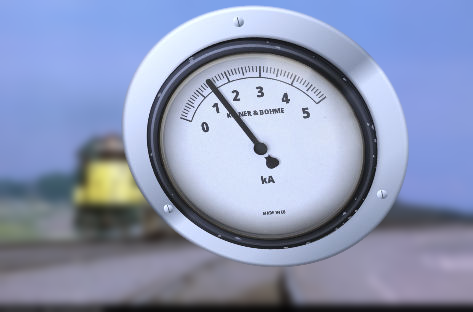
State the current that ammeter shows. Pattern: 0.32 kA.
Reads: 1.5 kA
